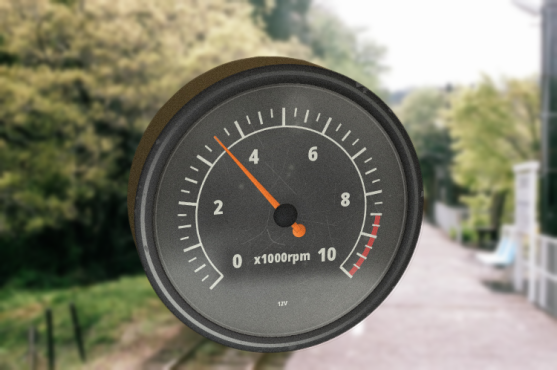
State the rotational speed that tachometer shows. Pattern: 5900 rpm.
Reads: 3500 rpm
